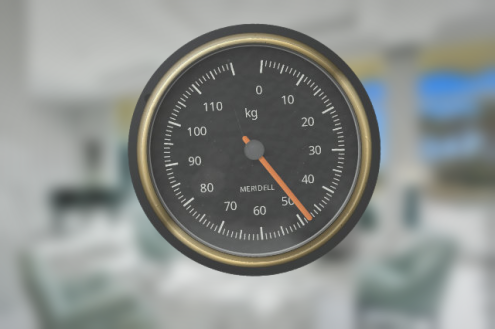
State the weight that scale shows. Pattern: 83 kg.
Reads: 48 kg
